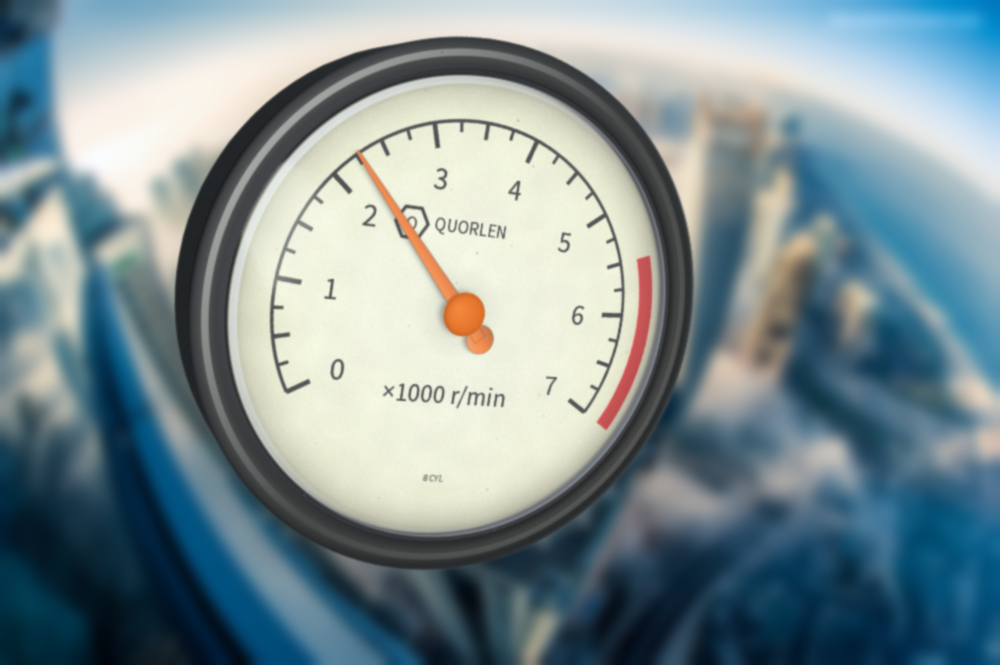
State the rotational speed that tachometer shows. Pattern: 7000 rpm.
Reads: 2250 rpm
